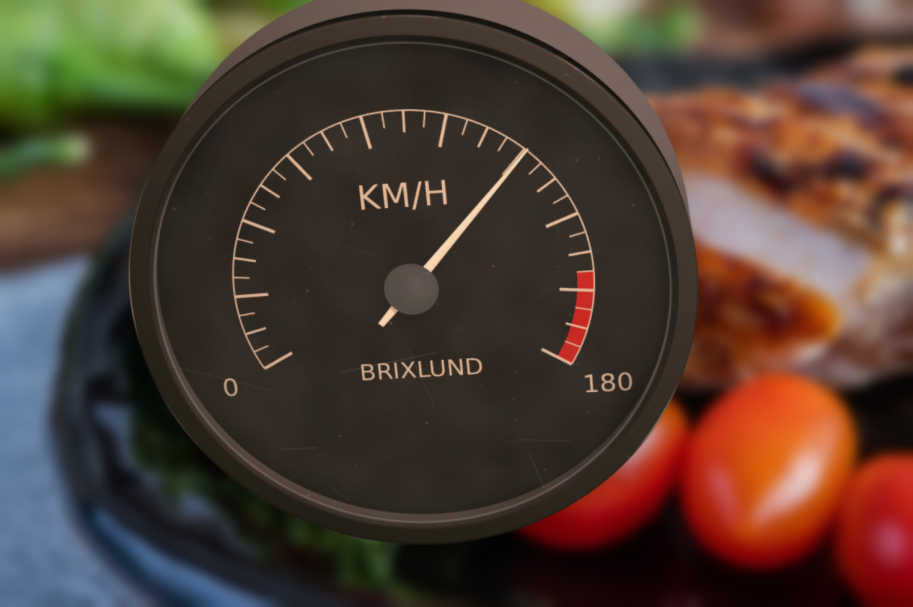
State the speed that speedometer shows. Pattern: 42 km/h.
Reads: 120 km/h
